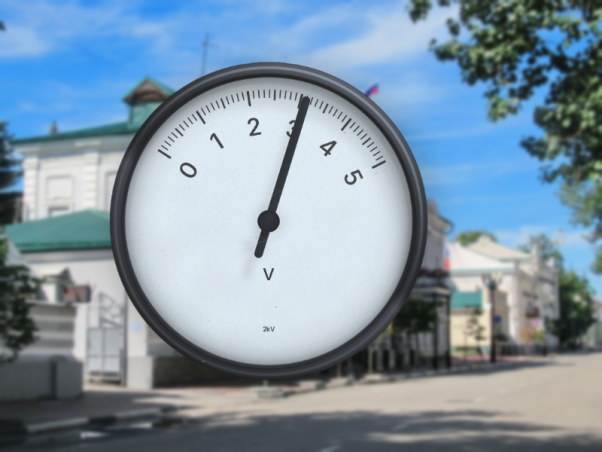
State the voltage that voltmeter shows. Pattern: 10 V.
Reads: 3.1 V
